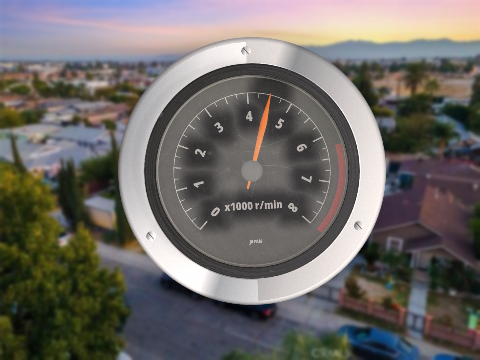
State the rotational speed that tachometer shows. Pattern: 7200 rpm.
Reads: 4500 rpm
